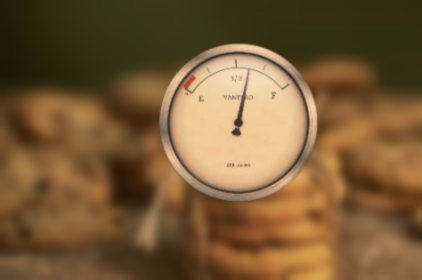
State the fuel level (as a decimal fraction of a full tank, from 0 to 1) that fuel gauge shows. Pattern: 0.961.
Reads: 0.625
